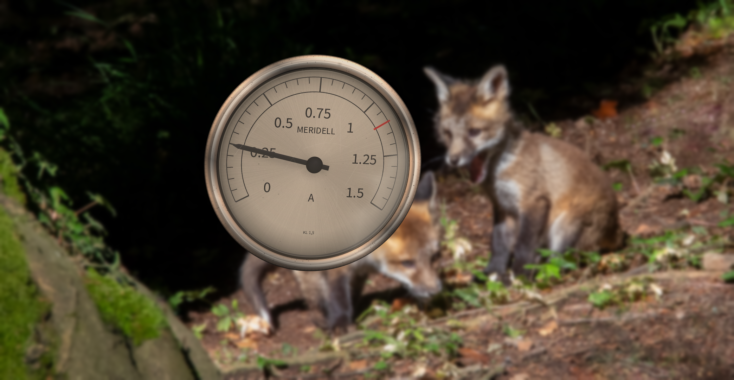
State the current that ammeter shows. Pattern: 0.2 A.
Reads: 0.25 A
